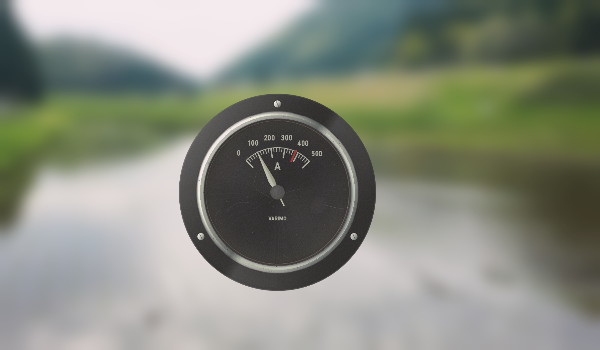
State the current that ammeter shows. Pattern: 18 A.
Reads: 100 A
